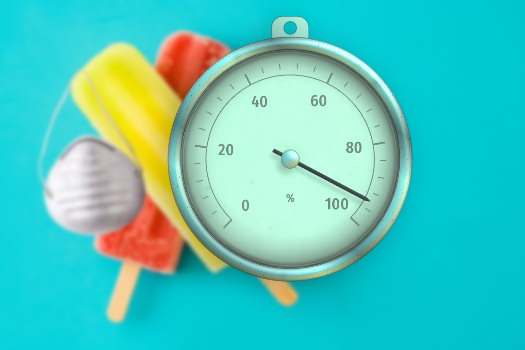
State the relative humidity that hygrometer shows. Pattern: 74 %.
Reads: 94 %
